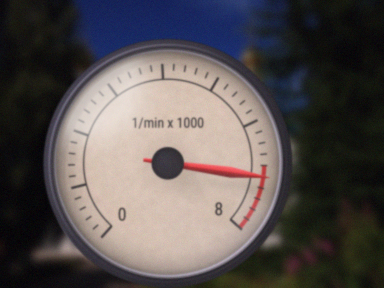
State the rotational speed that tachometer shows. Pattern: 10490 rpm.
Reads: 7000 rpm
